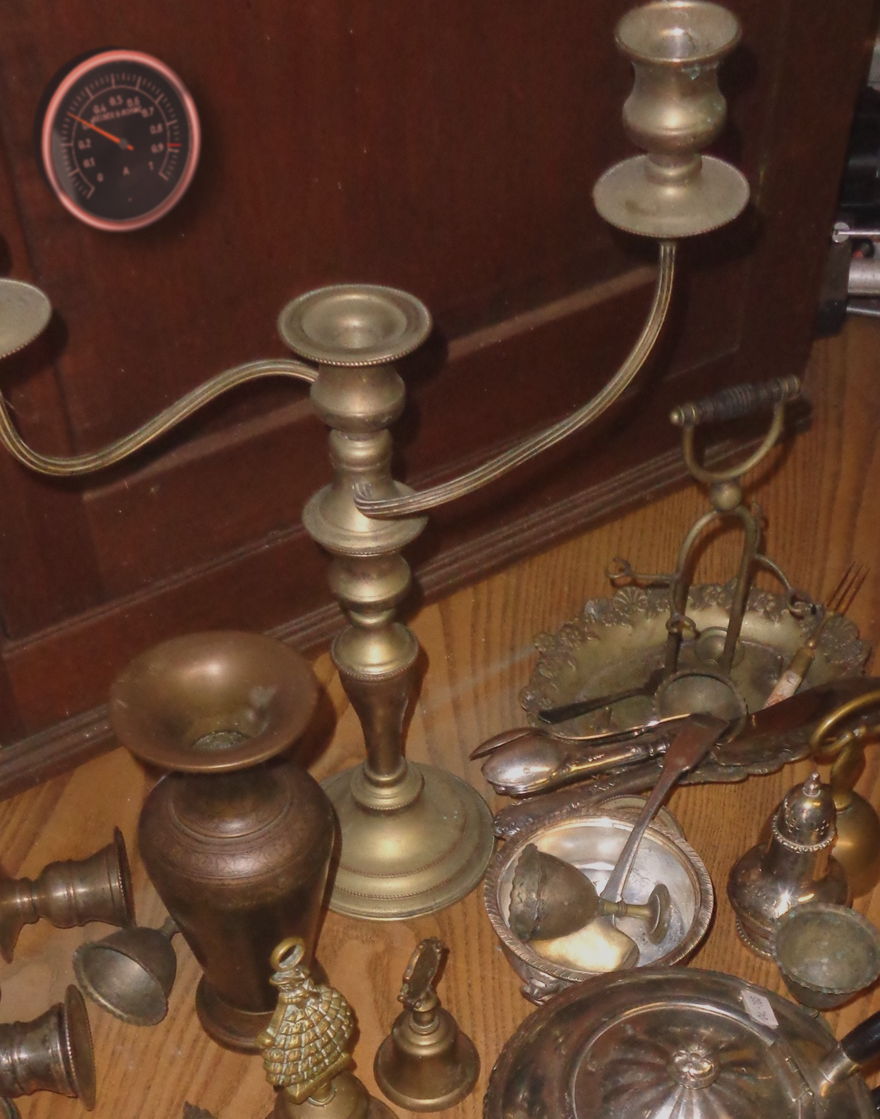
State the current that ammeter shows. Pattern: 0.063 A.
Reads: 0.3 A
